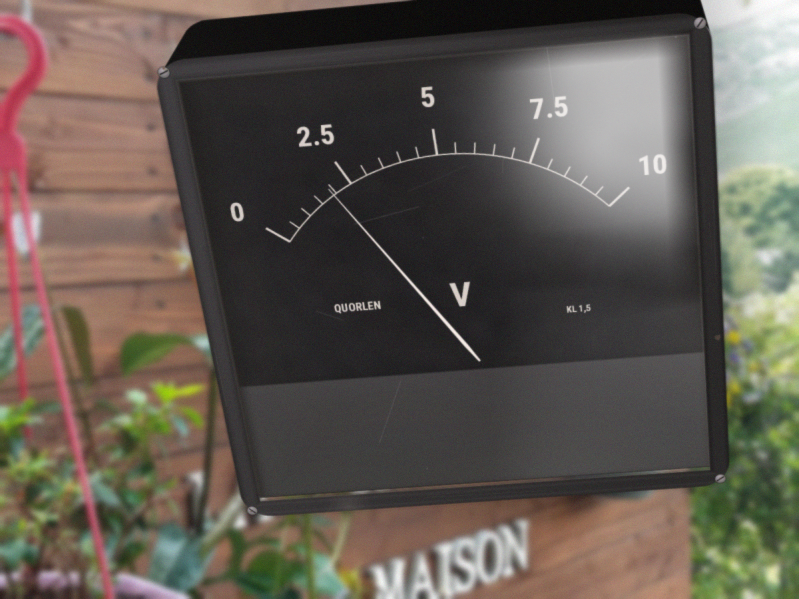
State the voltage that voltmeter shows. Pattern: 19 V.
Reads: 2 V
